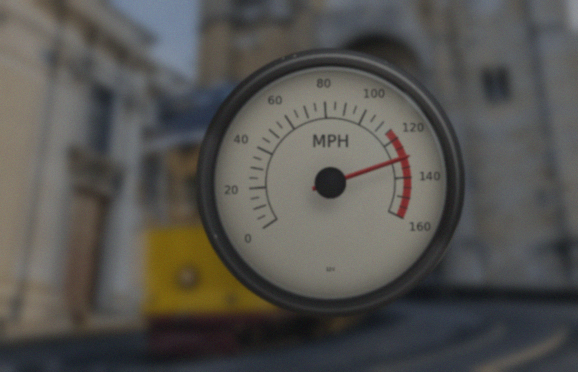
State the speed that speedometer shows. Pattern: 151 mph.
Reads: 130 mph
